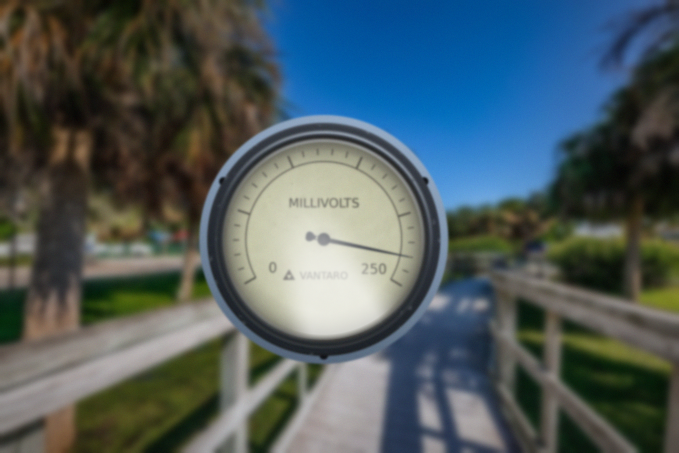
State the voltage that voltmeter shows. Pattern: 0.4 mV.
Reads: 230 mV
